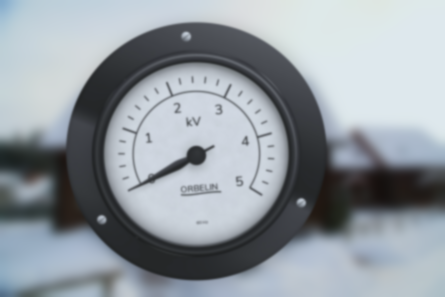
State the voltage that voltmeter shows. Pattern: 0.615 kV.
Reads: 0 kV
